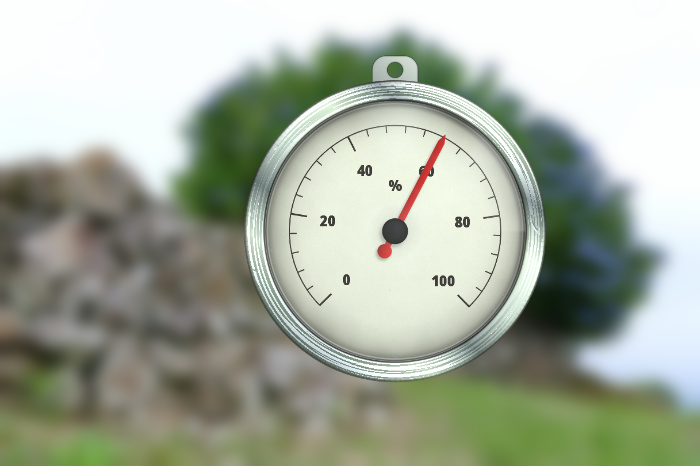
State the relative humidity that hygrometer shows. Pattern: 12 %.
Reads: 60 %
